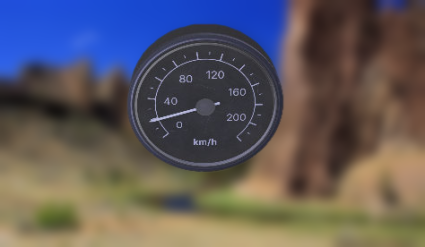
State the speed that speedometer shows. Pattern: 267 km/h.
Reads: 20 km/h
